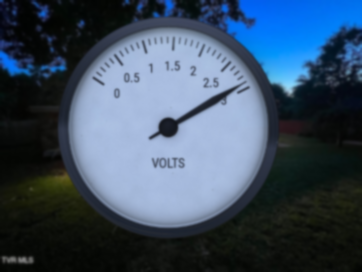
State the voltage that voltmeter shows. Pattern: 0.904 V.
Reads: 2.9 V
